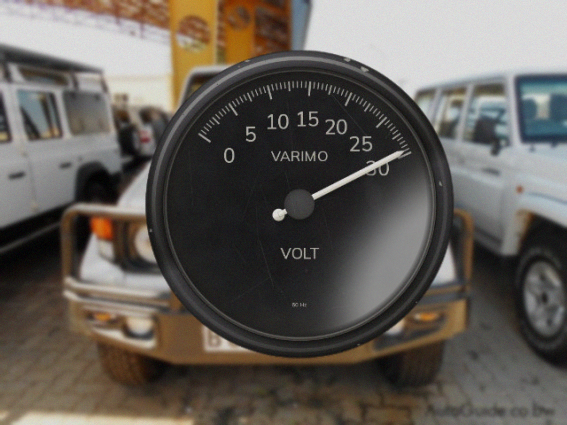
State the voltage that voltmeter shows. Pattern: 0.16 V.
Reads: 29.5 V
